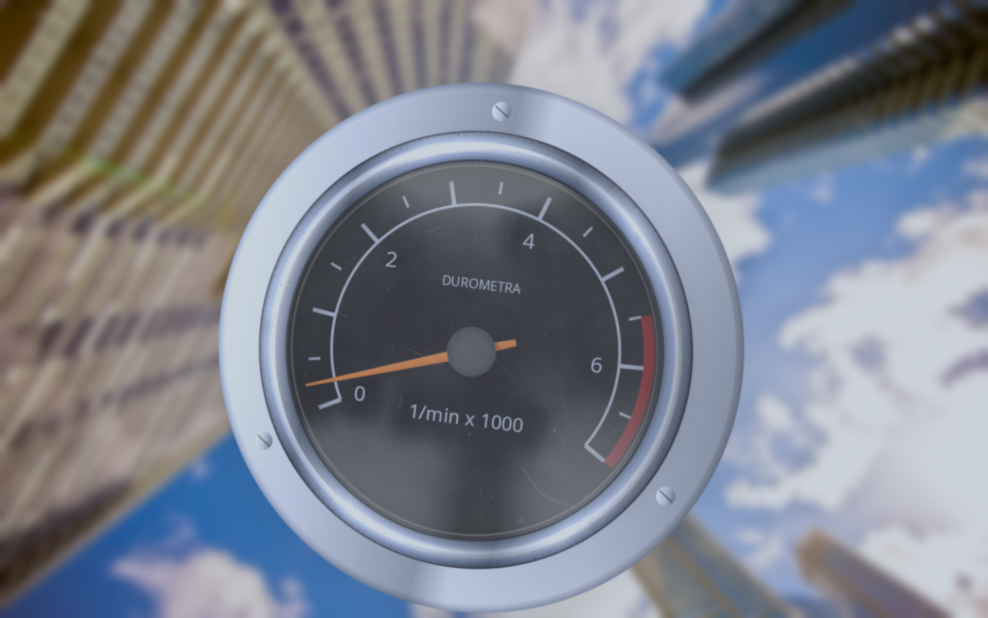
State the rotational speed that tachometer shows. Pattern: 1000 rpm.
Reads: 250 rpm
